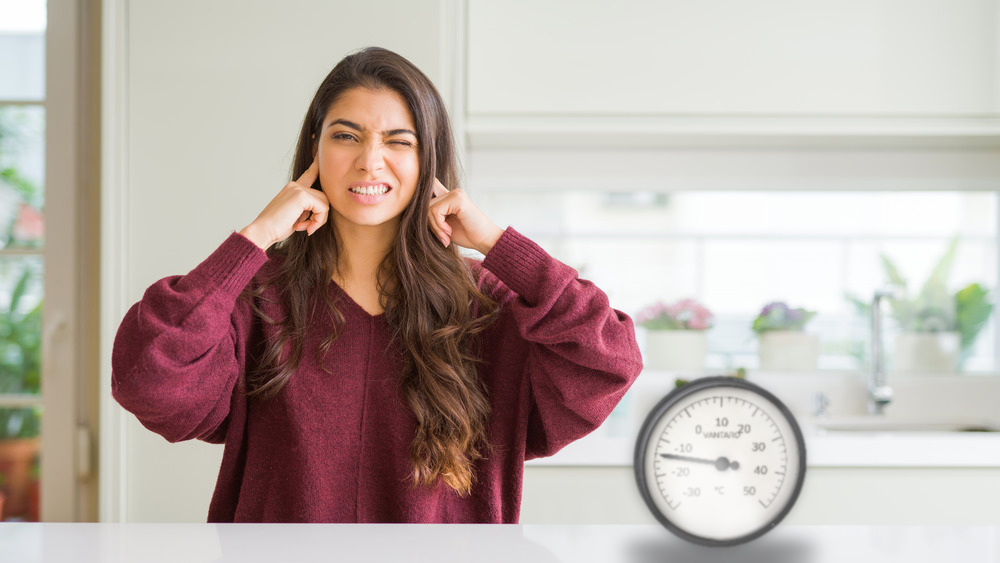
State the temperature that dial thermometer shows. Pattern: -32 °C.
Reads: -14 °C
